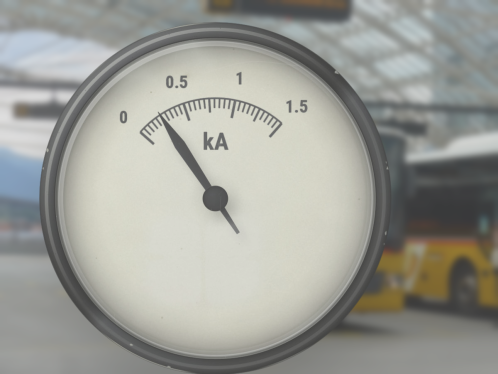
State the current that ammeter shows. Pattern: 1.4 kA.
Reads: 0.25 kA
